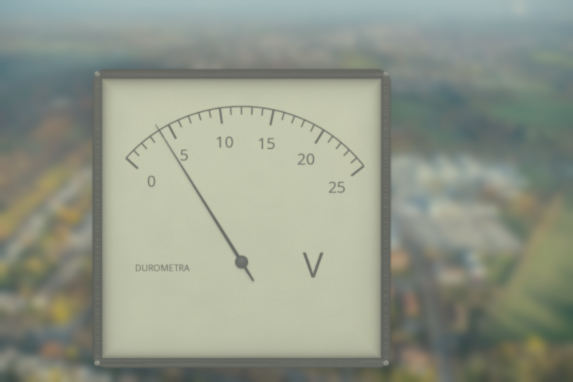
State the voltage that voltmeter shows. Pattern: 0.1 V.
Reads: 4 V
